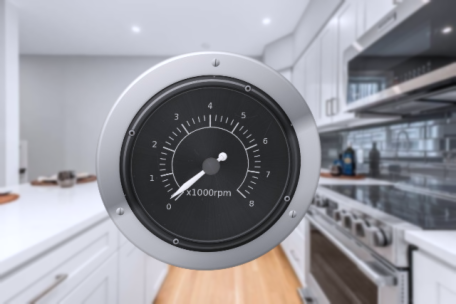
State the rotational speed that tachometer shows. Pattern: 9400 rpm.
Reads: 200 rpm
